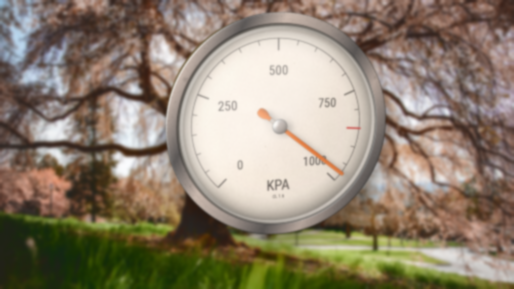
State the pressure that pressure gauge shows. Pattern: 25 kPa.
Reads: 975 kPa
